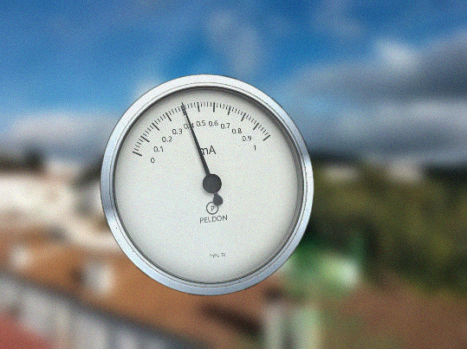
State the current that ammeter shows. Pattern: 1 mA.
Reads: 0.4 mA
